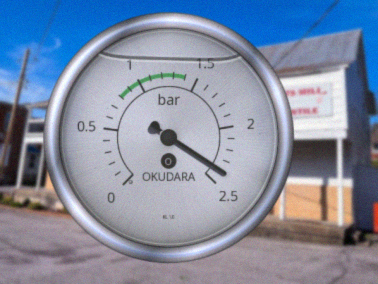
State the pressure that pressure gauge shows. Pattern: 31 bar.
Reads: 2.4 bar
